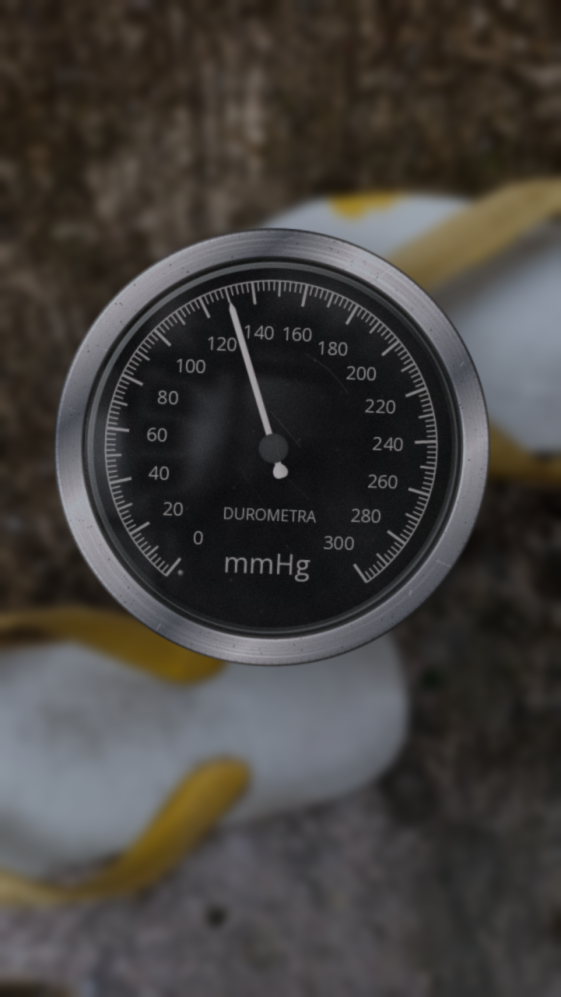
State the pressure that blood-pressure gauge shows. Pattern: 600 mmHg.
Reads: 130 mmHg
